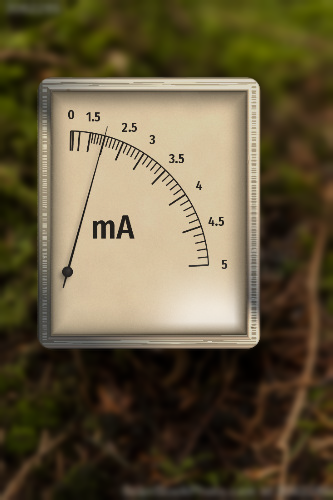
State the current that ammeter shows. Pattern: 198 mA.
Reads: 2 mA
